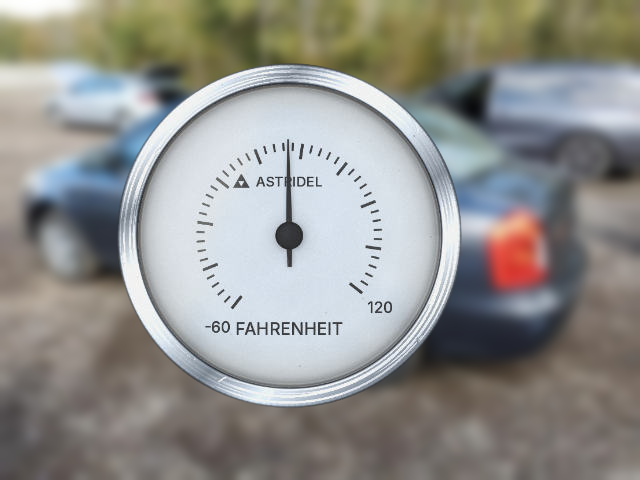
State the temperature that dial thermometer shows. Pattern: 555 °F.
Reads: 34 °F
